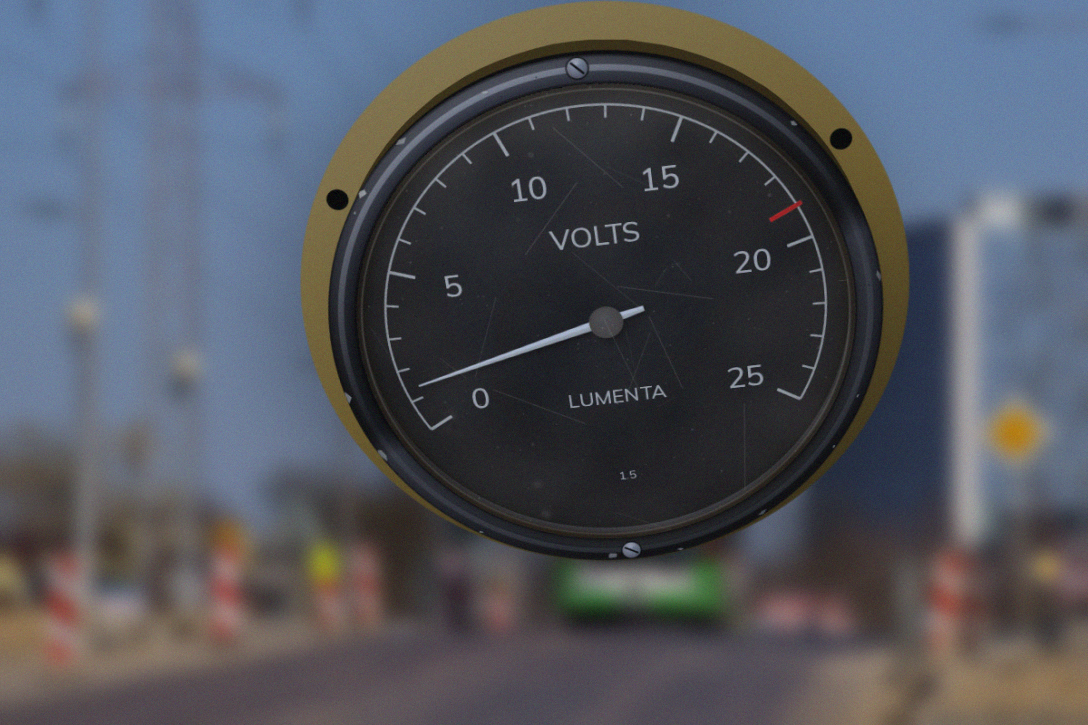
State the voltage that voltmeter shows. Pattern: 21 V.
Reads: 1.5 V
